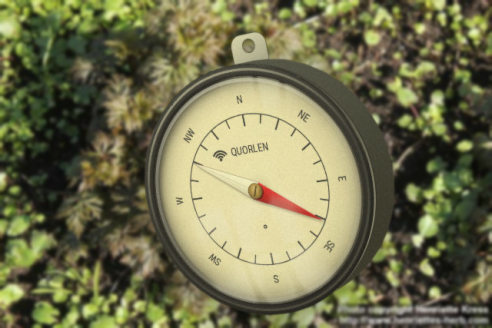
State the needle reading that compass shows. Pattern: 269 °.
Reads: 120 °
